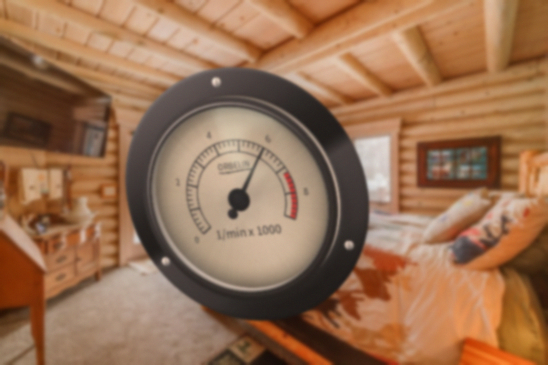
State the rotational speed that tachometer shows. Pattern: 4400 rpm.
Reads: 6000 rpm
